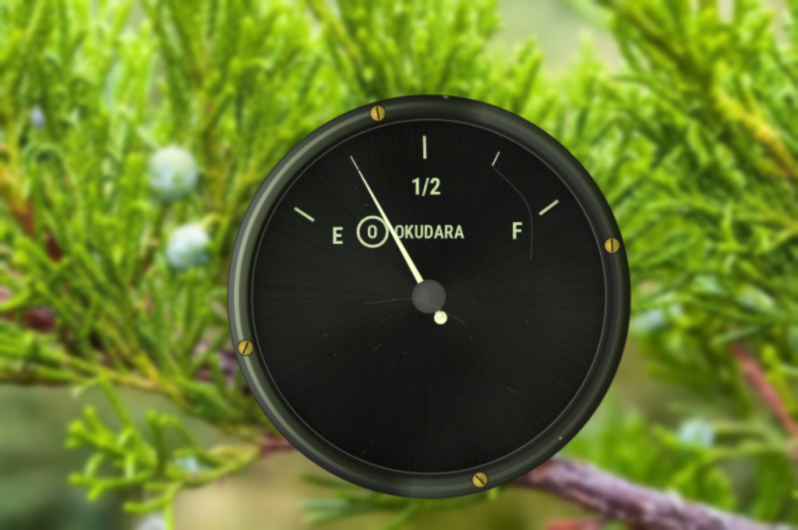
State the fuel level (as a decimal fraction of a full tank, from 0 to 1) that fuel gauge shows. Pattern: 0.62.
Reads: 0.25
